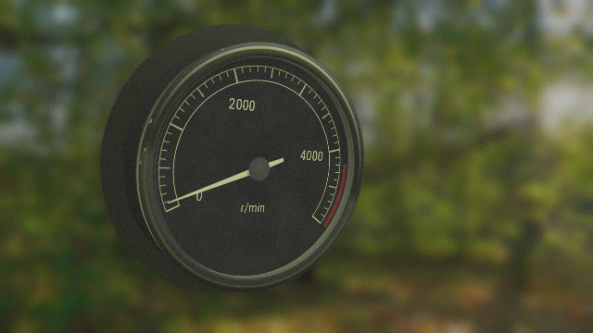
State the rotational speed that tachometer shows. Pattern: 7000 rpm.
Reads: 100 rpm
